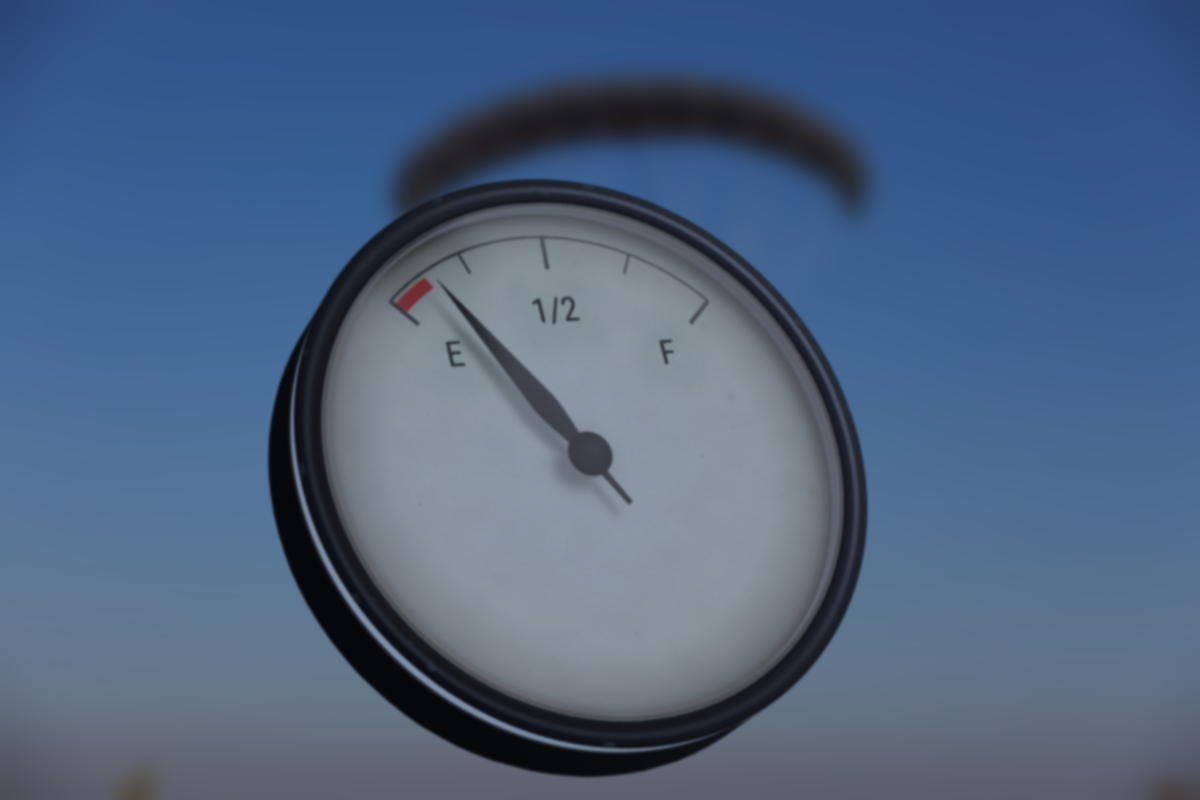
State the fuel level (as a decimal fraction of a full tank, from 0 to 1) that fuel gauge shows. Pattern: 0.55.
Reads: 0.125
